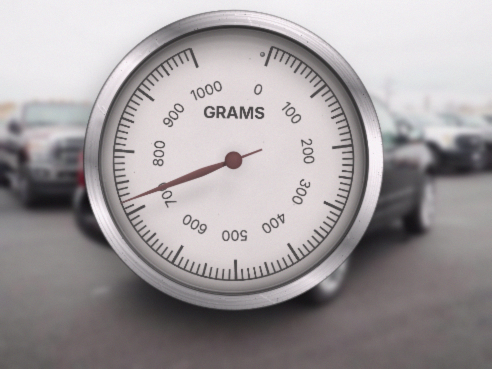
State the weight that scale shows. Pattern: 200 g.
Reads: 720 g
